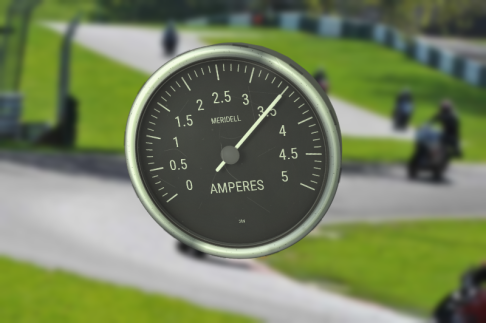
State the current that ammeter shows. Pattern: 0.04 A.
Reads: 3.5 A
